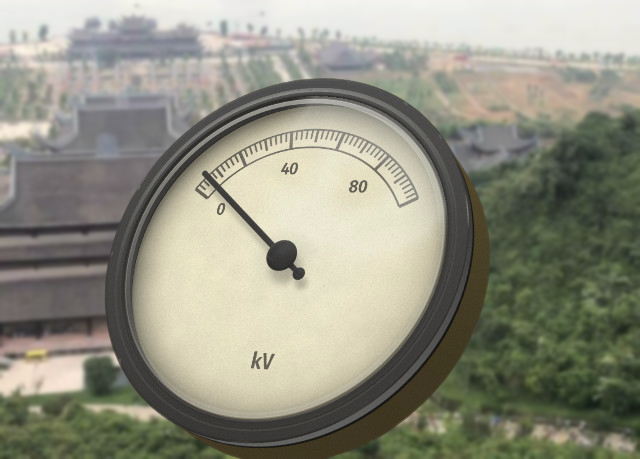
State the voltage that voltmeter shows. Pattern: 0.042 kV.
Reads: 6 kV
